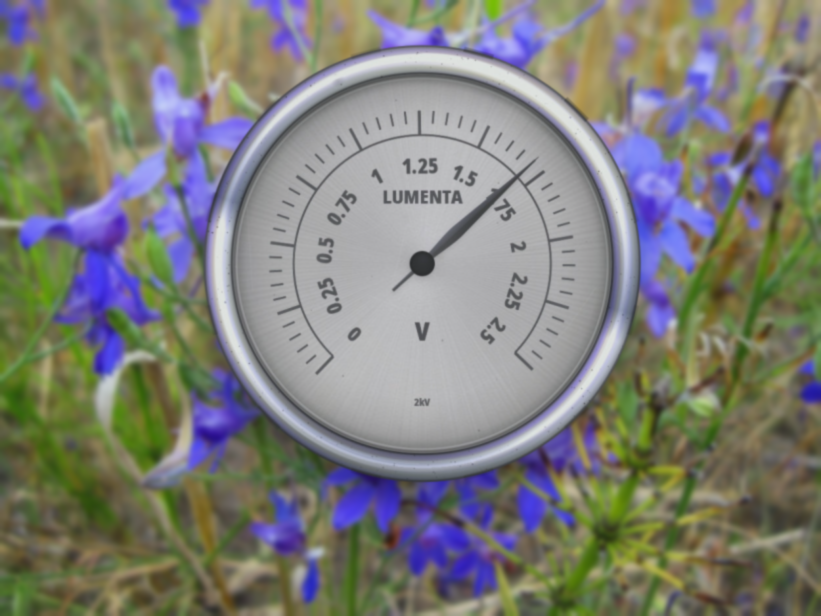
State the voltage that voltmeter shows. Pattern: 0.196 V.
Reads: 1.7 V
